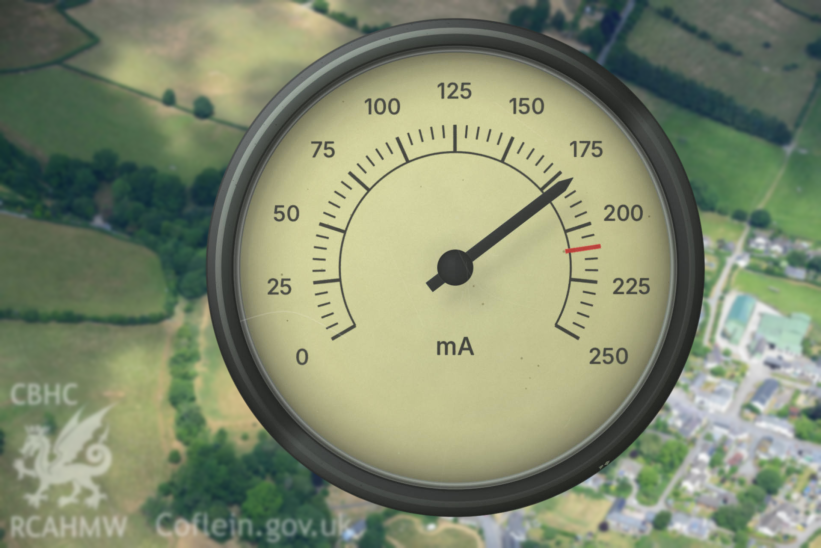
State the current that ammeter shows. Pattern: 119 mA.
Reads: 180 mA
